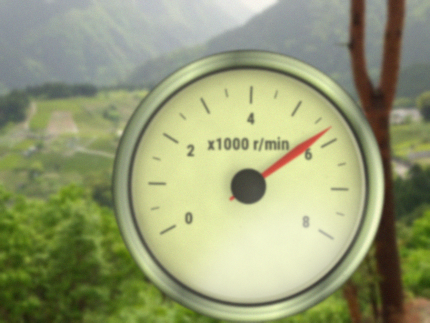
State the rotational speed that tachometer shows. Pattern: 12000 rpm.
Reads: 5750 rpm
